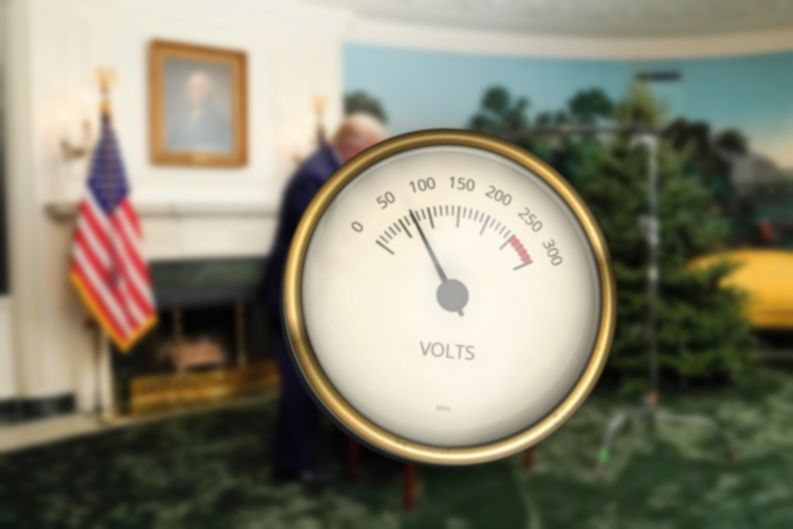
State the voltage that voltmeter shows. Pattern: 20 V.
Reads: 70 V
